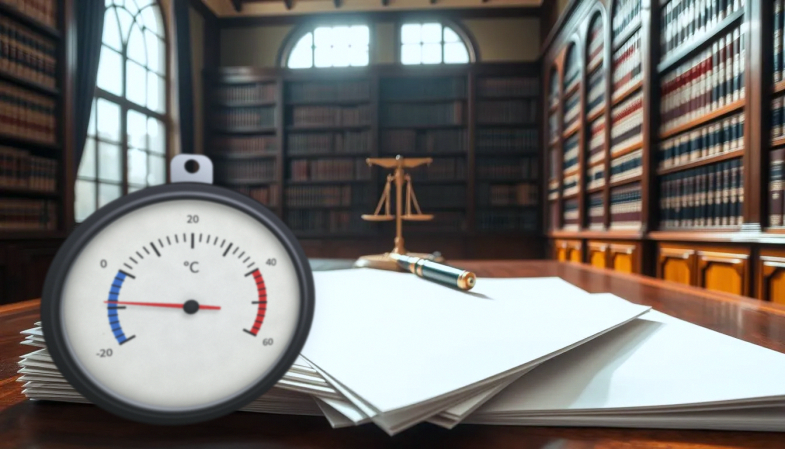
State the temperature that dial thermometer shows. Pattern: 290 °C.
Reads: -8 °C
